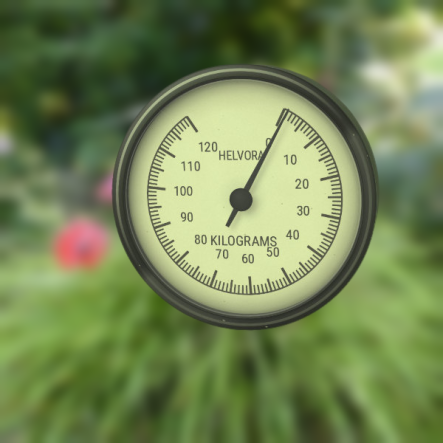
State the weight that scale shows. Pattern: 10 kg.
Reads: 1 kg
